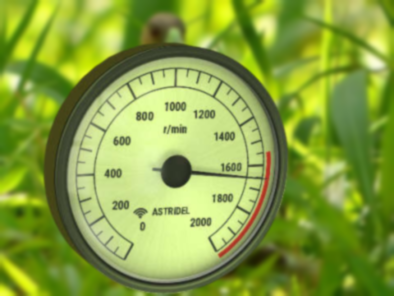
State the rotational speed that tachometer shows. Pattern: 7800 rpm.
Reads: 1650 rpm
